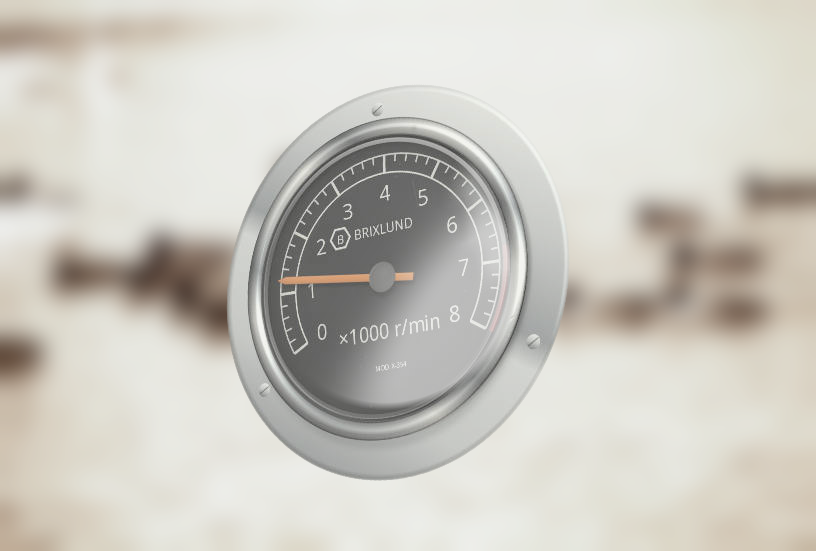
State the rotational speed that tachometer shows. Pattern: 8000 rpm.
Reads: 1200 rpm
